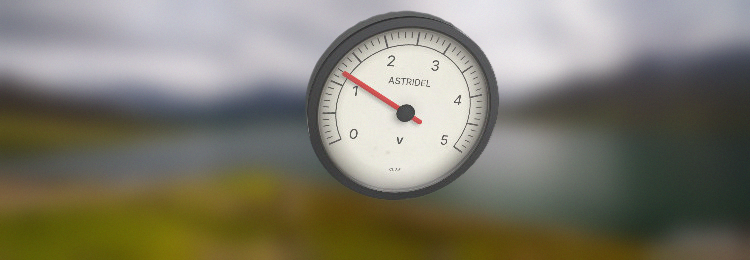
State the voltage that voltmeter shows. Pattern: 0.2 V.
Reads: 1.2 V
